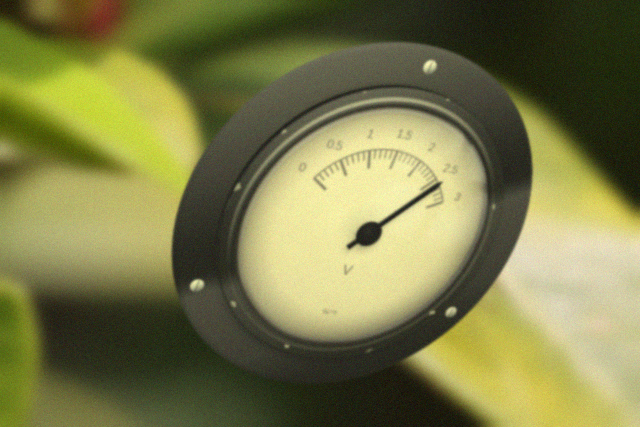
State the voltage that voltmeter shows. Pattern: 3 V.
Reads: 2.5 V
